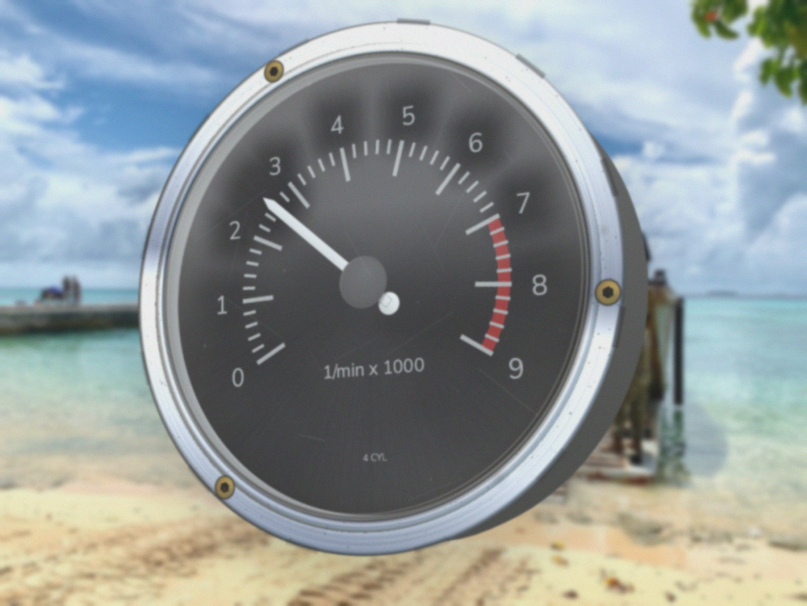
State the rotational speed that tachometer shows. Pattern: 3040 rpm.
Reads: 2600 rpm
